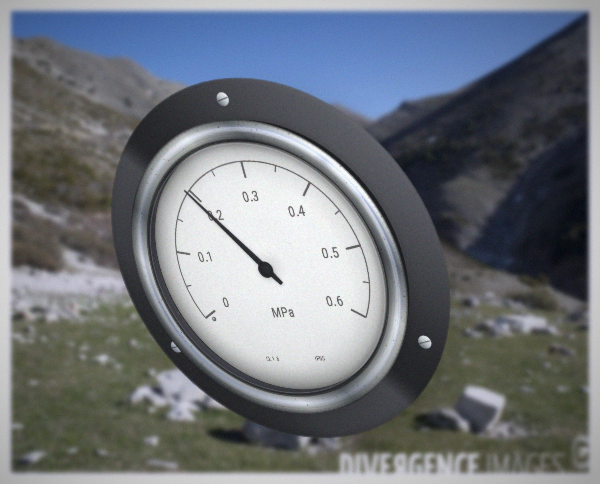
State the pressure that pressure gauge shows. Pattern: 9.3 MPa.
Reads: 0.2 MPa
